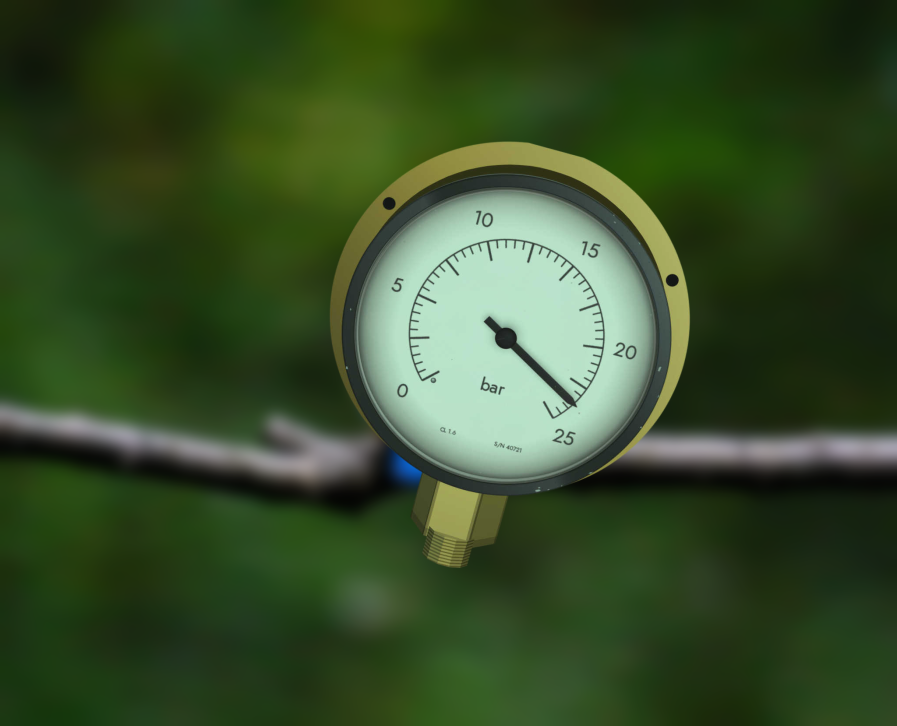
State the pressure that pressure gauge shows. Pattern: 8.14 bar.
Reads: 23.5 bar
